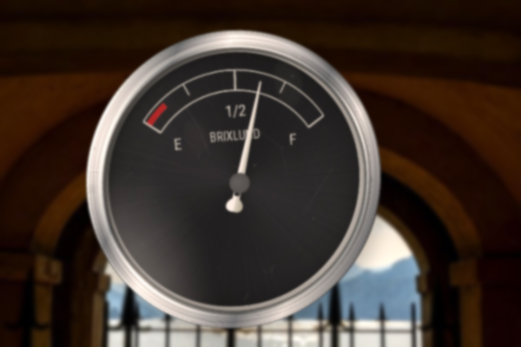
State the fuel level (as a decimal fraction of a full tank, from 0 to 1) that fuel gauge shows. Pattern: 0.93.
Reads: 0.625
